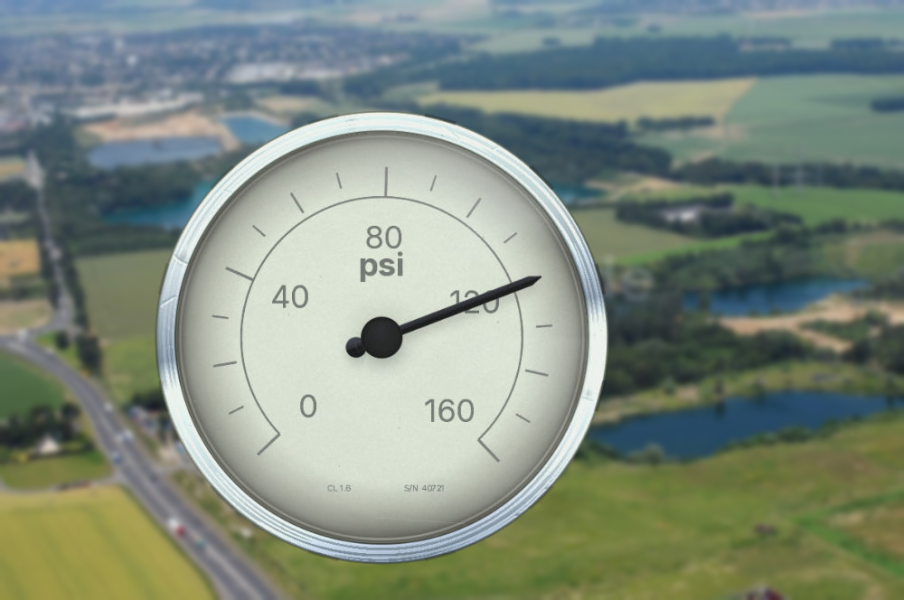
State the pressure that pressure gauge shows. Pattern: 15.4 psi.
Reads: 120 psi
